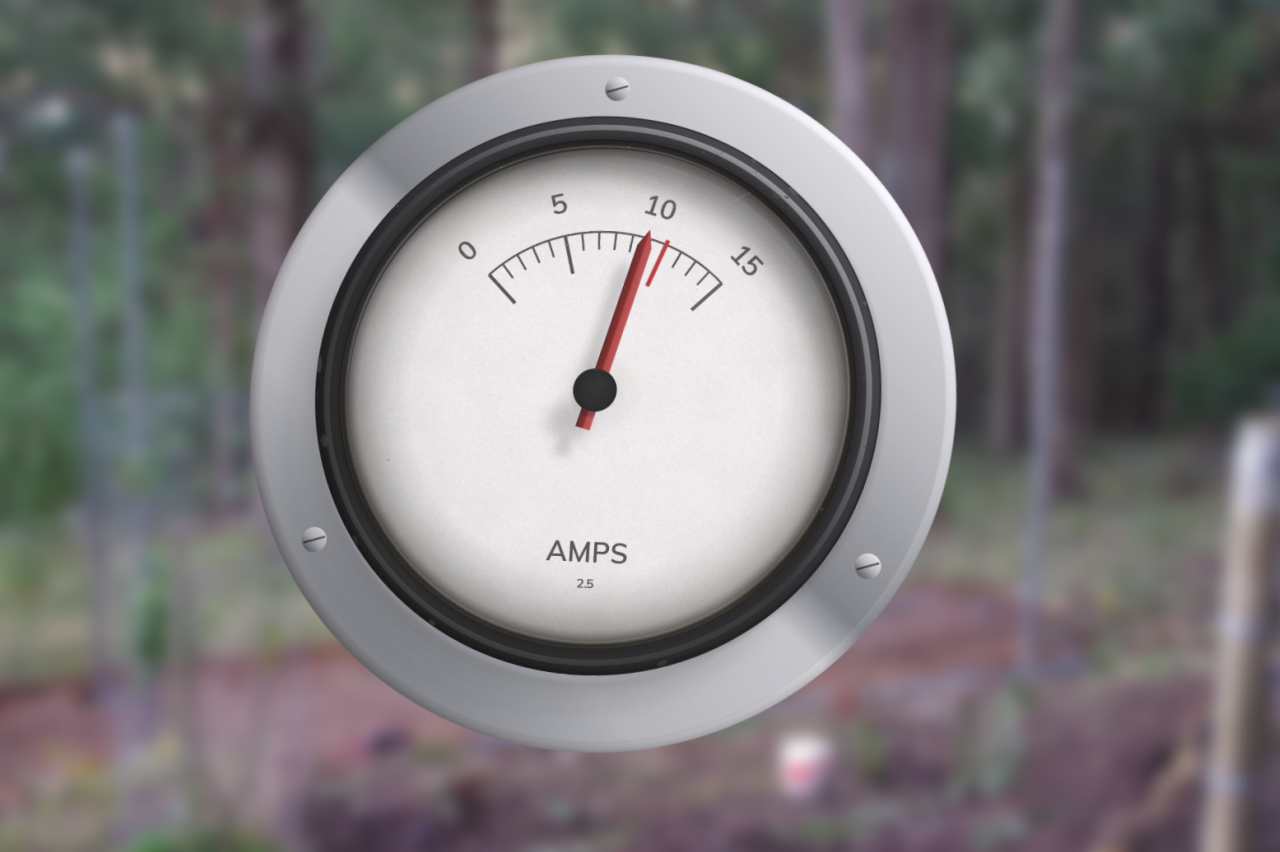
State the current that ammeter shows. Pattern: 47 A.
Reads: 10 A
